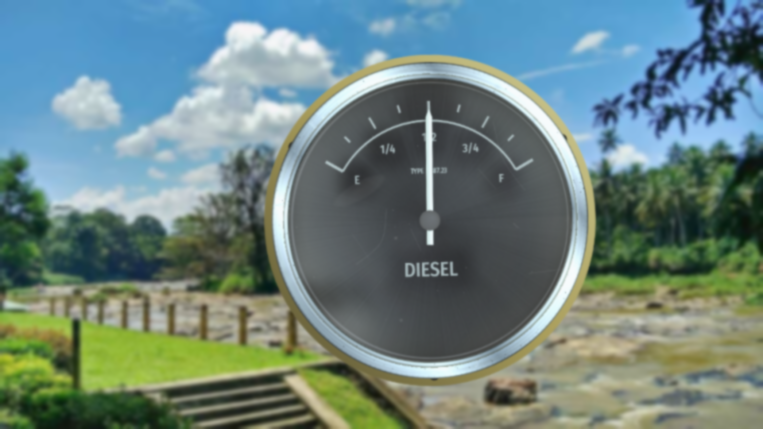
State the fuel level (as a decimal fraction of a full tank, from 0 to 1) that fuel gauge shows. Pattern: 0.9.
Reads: 0.5
